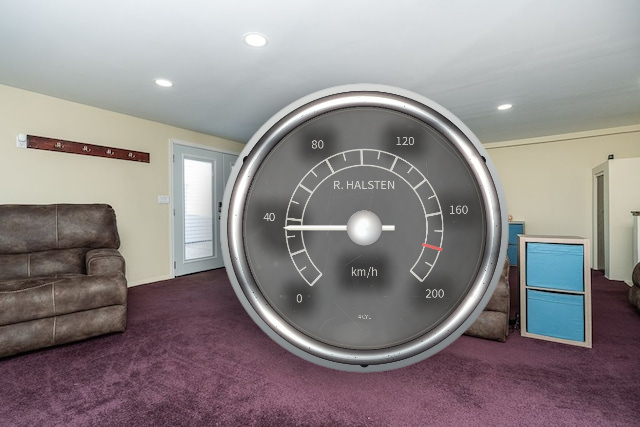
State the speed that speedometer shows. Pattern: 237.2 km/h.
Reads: 35 km/h
